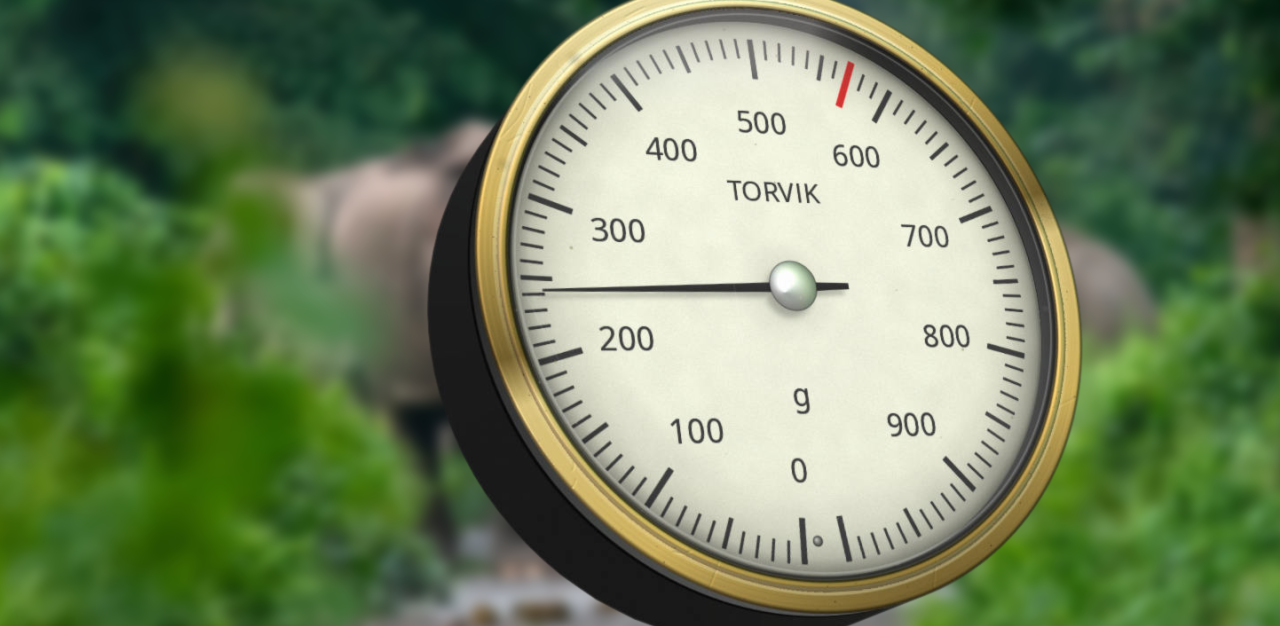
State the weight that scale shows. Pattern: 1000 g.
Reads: 240 g
